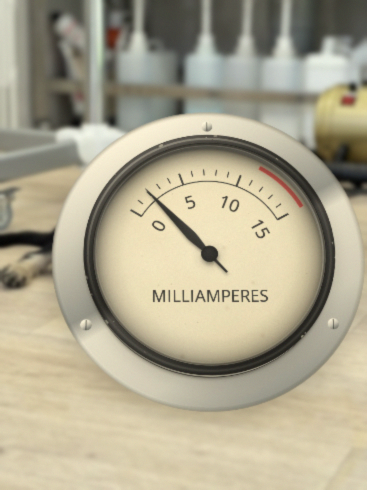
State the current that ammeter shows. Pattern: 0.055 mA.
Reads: 2 mA
